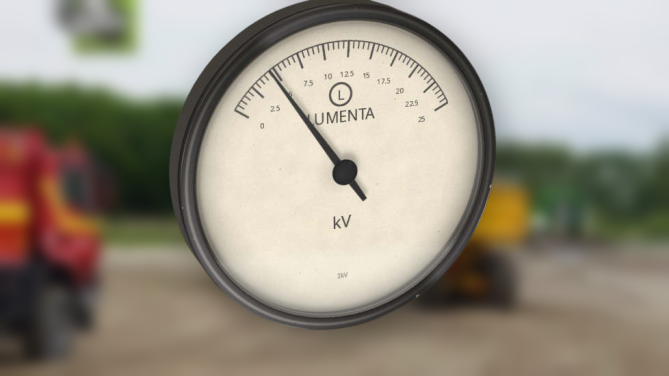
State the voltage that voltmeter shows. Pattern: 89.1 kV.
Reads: 4.5 kV
